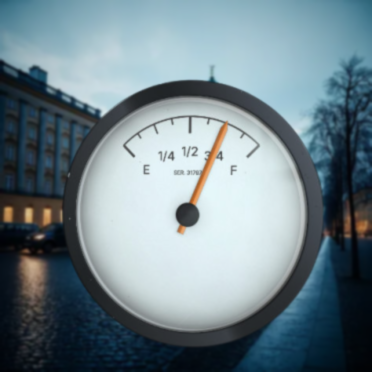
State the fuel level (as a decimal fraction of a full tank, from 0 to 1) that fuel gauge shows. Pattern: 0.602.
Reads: 0.75
